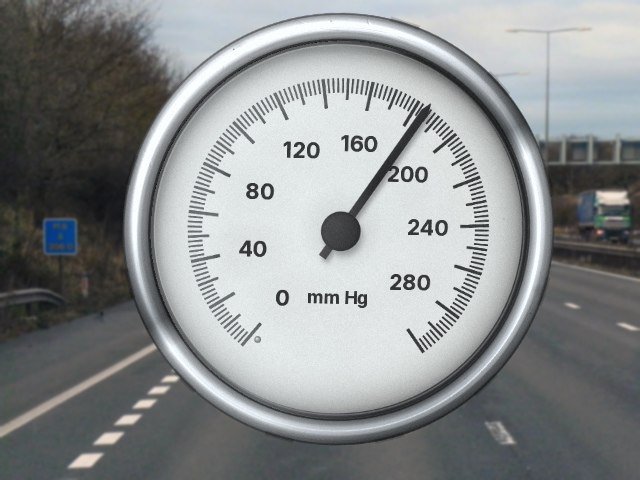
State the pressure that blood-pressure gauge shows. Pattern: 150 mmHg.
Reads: 184 mmHg
